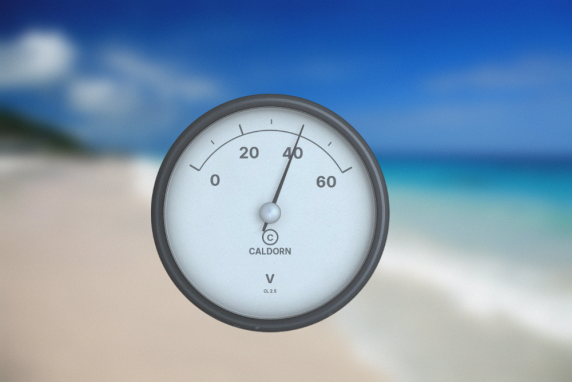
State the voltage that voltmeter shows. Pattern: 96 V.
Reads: 40 V
